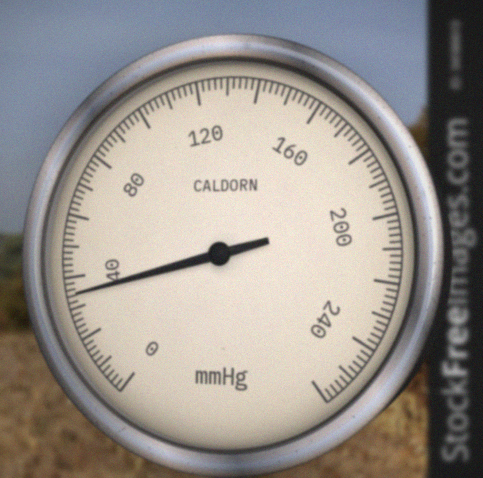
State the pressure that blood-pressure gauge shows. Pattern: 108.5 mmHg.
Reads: 34 mmHg
